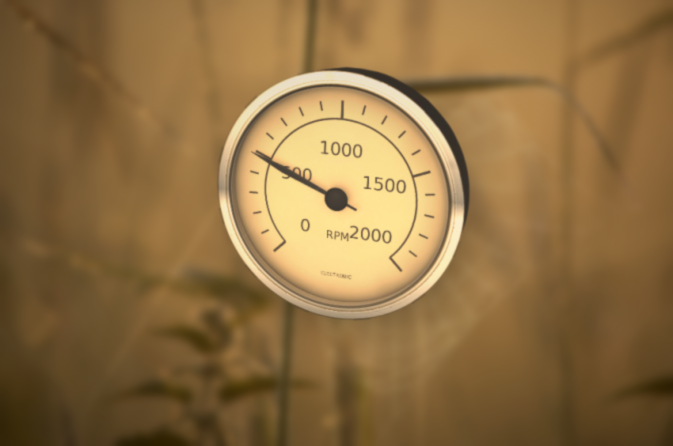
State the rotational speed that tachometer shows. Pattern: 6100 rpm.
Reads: 500 rpm
